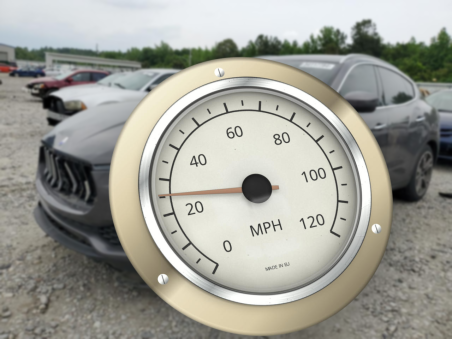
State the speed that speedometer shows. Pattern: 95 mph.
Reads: 25 mph
